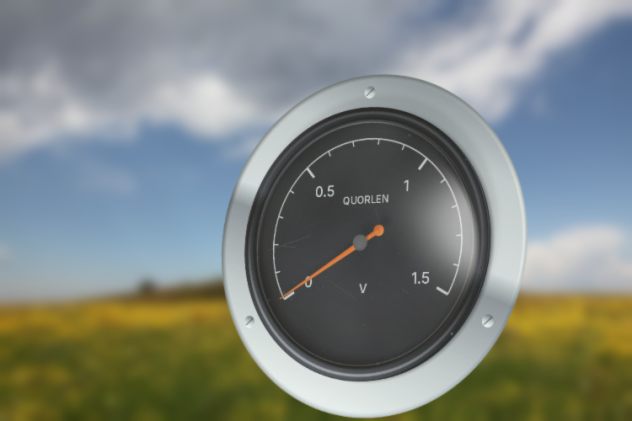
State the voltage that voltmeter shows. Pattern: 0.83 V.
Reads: 0 V
